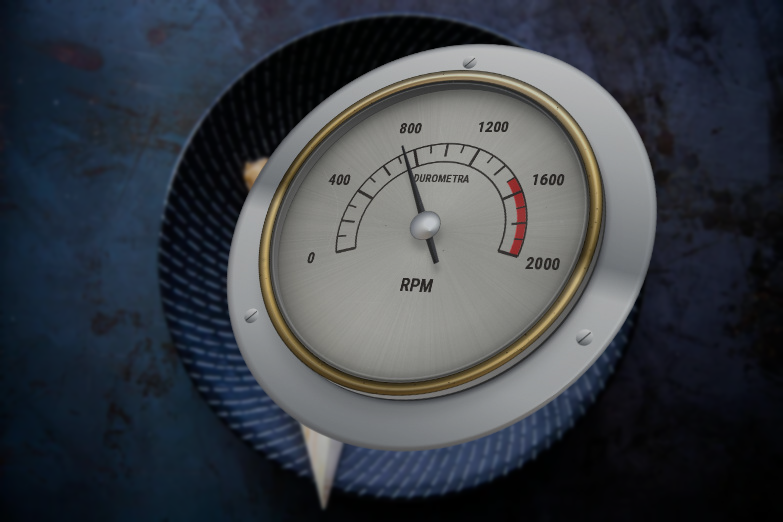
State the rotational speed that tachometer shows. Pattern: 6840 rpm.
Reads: 750 rpm
